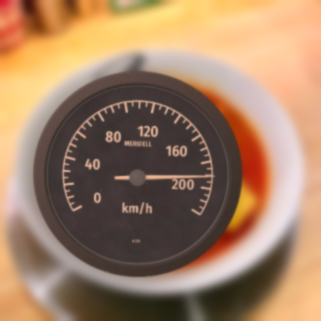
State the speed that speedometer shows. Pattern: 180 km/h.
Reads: 190 km/h
